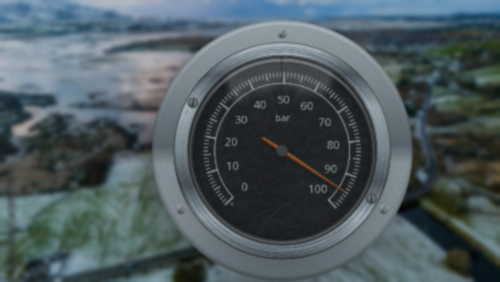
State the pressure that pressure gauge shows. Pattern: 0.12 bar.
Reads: 95 bar
